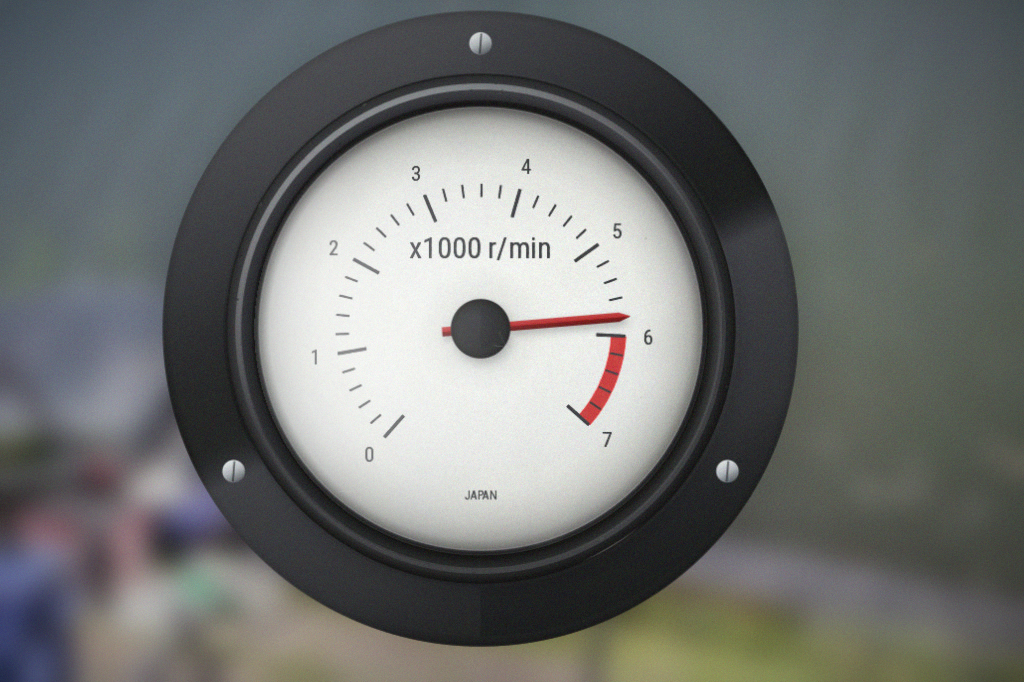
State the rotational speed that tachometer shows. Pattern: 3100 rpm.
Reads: 5800 rpm
